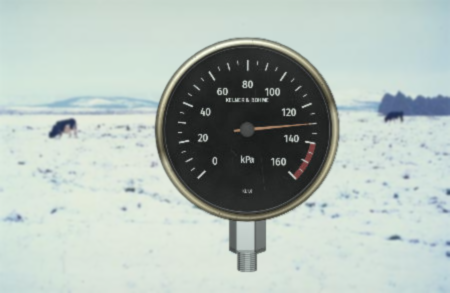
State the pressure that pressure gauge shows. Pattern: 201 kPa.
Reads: 130 kPa
